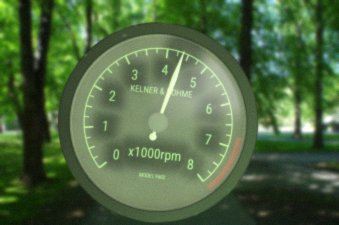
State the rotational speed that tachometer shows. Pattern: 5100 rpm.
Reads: 4375 rpm
